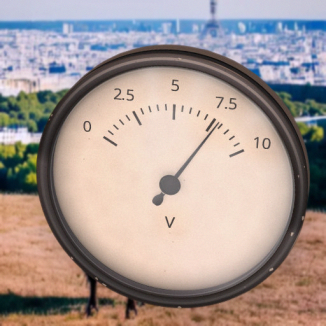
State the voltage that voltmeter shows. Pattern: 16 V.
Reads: 7.75 V
